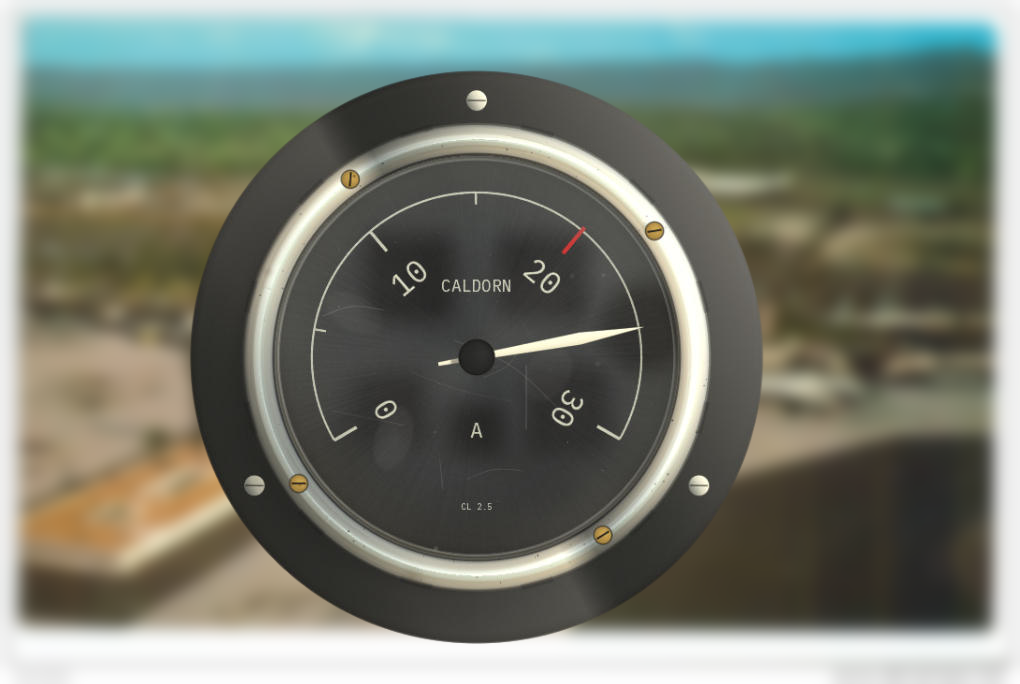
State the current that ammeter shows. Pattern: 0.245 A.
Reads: 25 A
